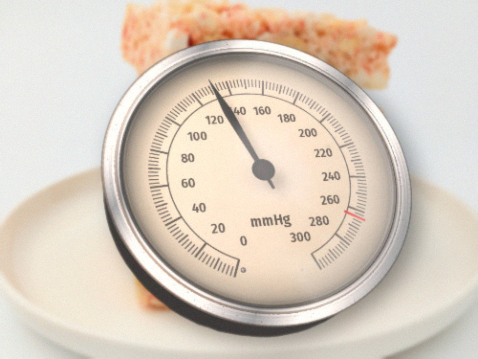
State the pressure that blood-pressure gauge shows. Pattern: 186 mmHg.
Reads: 130 mmHg
